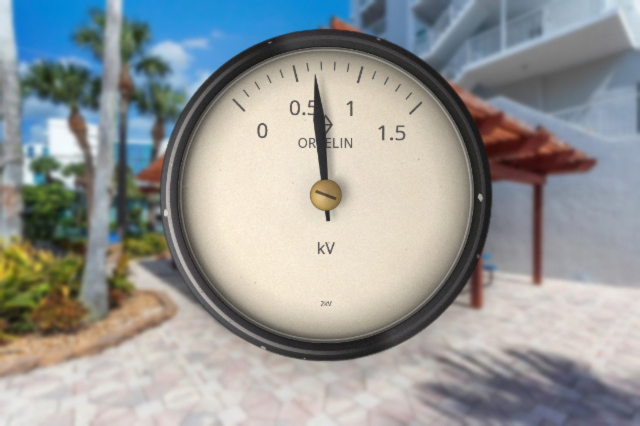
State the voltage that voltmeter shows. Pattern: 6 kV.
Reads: 0.65 kV
